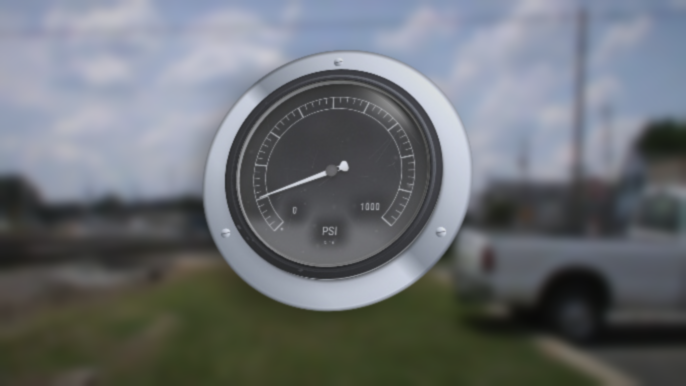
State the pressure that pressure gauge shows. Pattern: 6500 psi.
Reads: 100 psi
